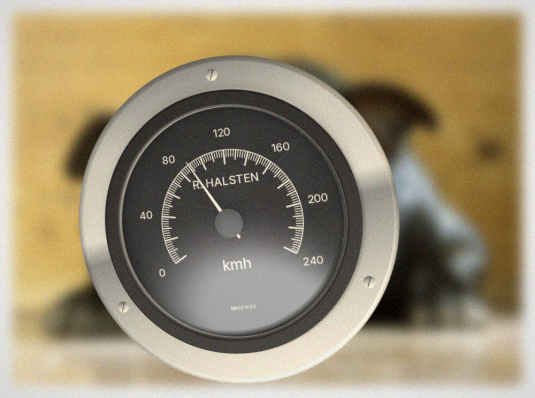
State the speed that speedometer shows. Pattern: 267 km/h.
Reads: 90 km/h
